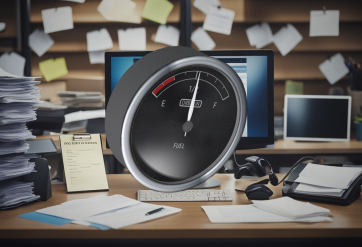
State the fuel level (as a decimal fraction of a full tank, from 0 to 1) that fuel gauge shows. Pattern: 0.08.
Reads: 0.5
